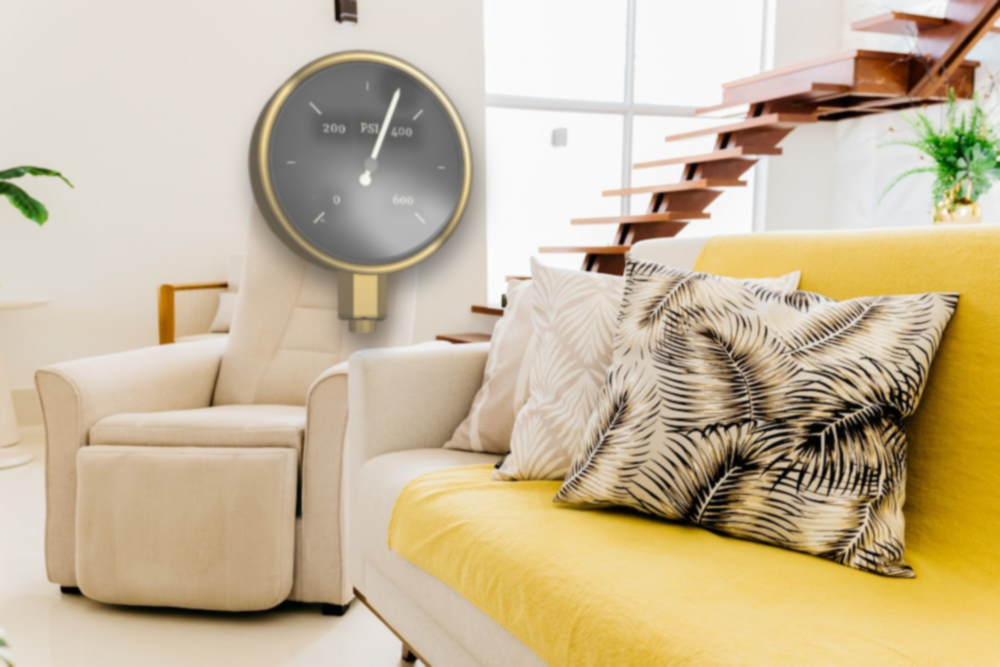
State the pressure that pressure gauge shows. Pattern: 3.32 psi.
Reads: 350 psi
